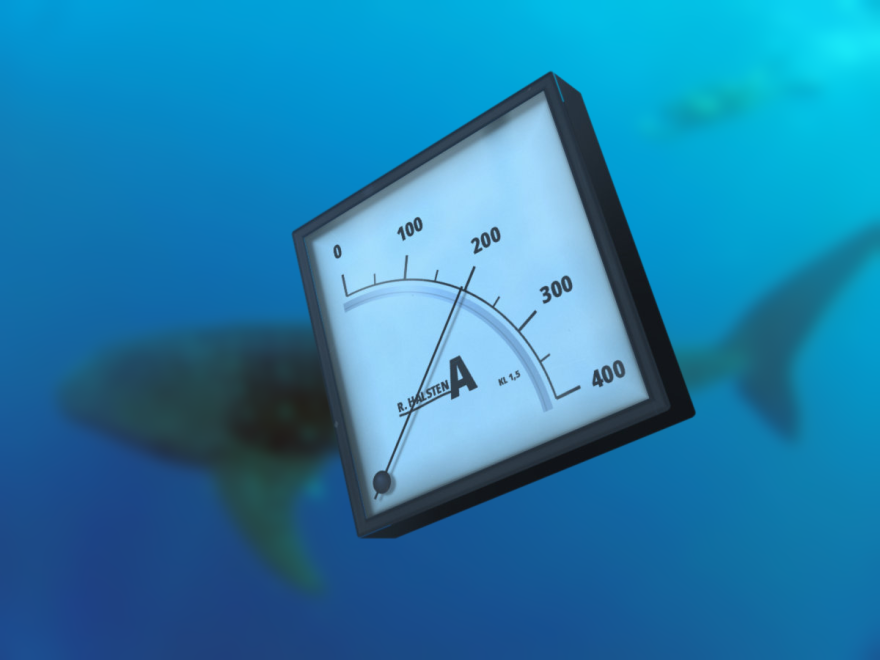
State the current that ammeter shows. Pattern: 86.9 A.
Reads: 200 A
